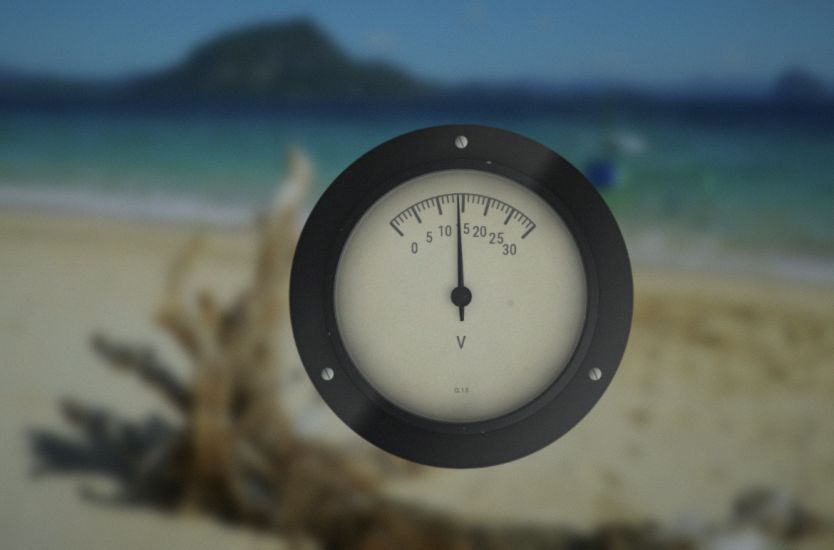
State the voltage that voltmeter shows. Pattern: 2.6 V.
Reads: 14 V
